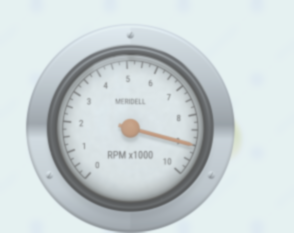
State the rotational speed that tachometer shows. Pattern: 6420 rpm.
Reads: 9000 rpm
